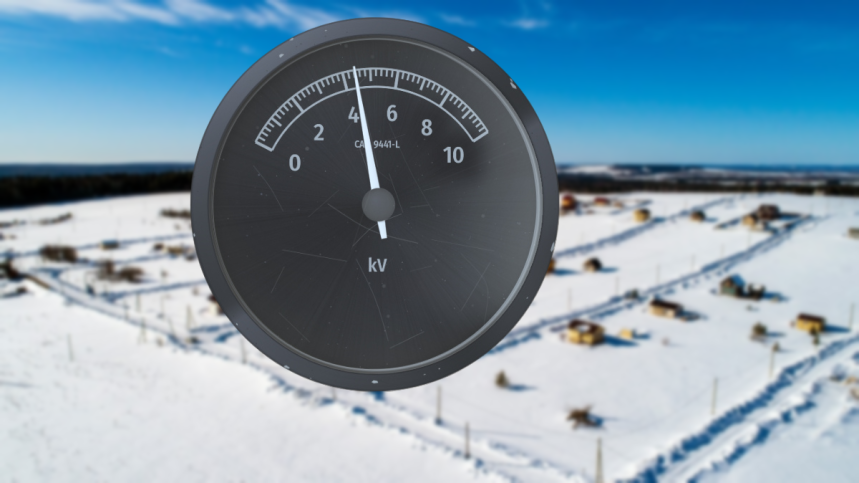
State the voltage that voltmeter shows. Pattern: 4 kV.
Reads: 4.4 kV
